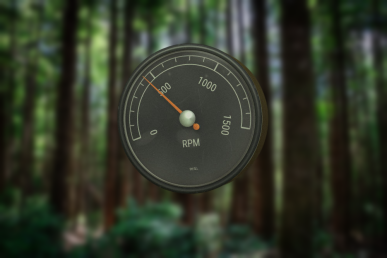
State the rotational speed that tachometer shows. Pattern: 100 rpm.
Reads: 450 rpm
